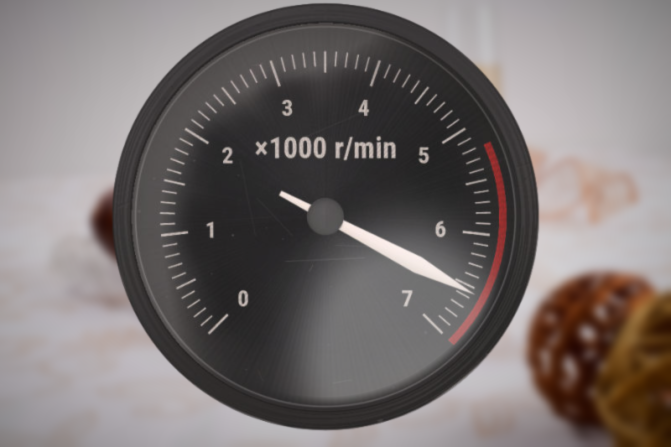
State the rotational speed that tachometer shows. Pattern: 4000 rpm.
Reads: 6550 rpm
